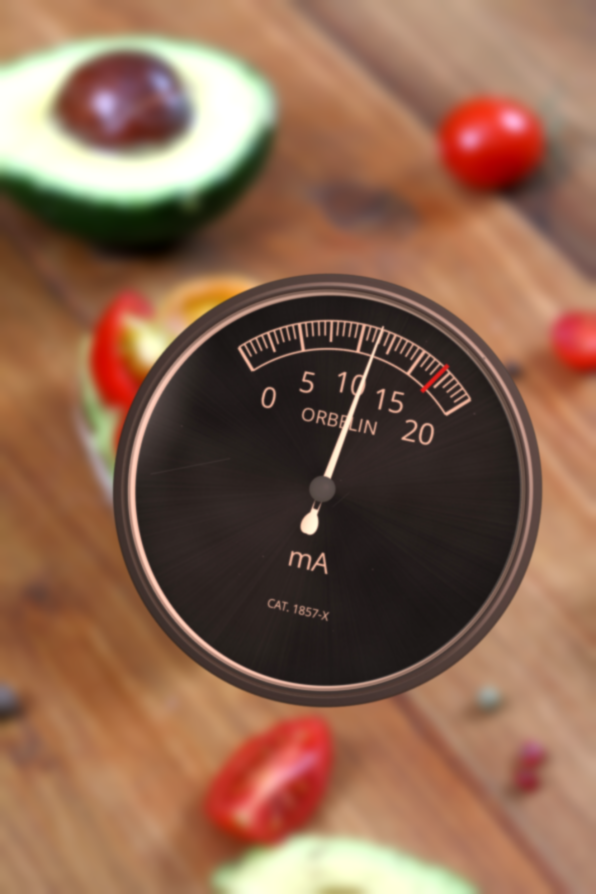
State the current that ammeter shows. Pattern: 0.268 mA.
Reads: 11.5 mA
